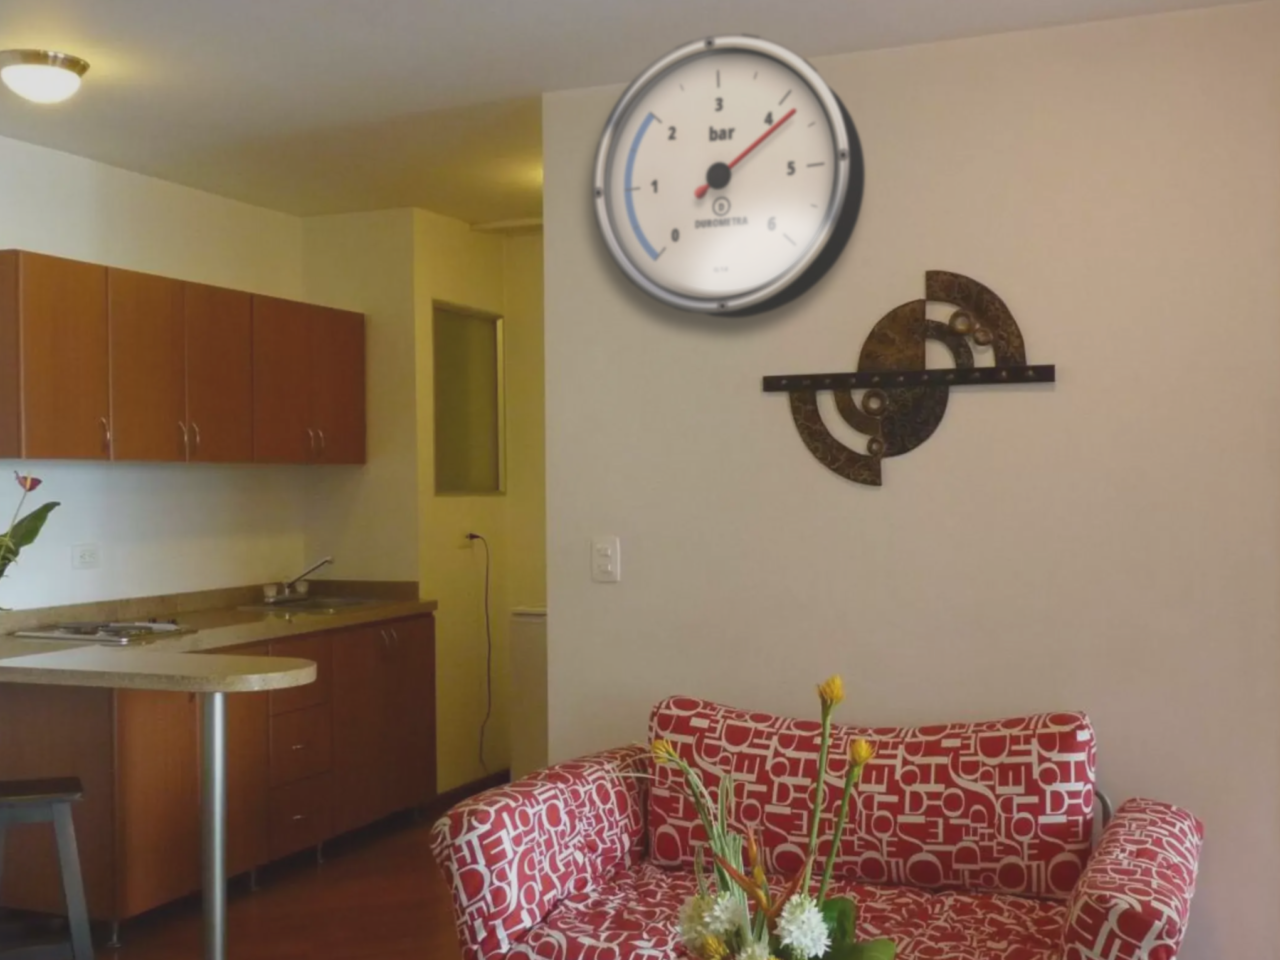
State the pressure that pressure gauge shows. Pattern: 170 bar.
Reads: 4.25 bar
